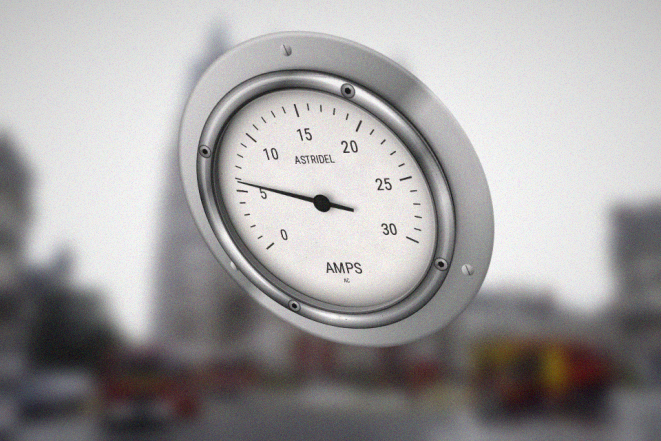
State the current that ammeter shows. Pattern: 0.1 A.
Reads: 6 A
